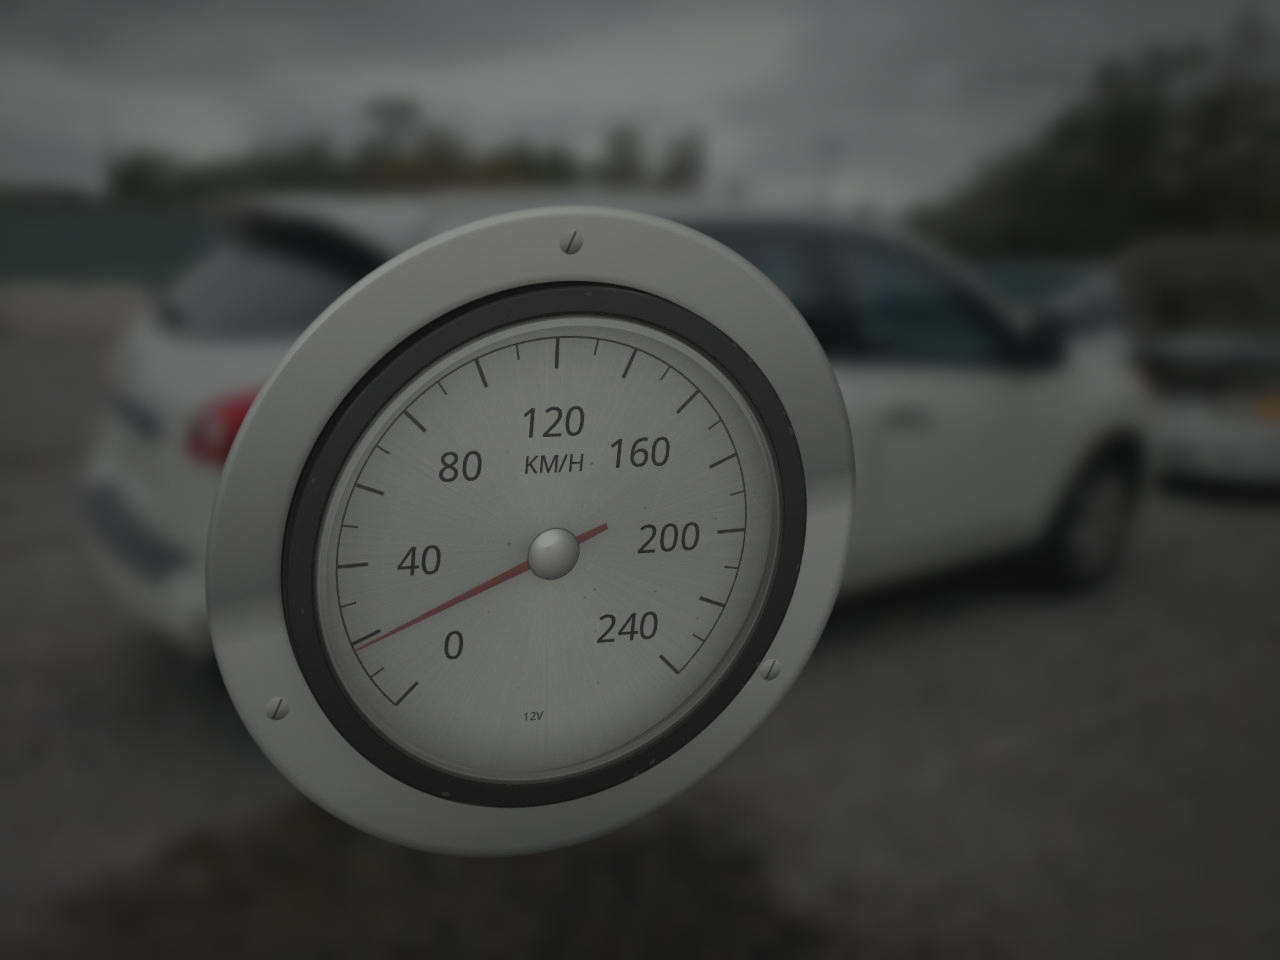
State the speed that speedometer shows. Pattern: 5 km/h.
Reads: 20 km/h
